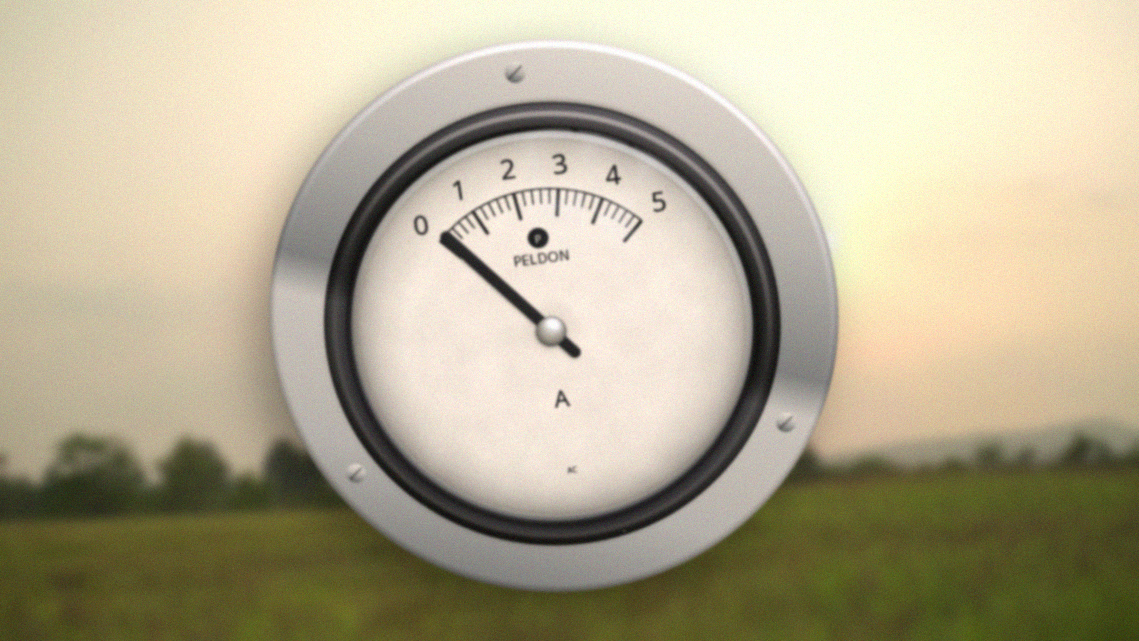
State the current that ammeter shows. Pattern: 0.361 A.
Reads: 0.2 A
